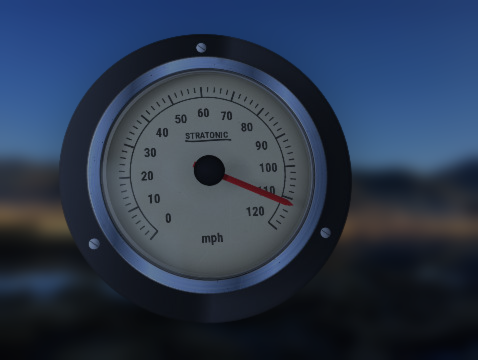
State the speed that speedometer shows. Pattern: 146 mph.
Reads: 112 mph
